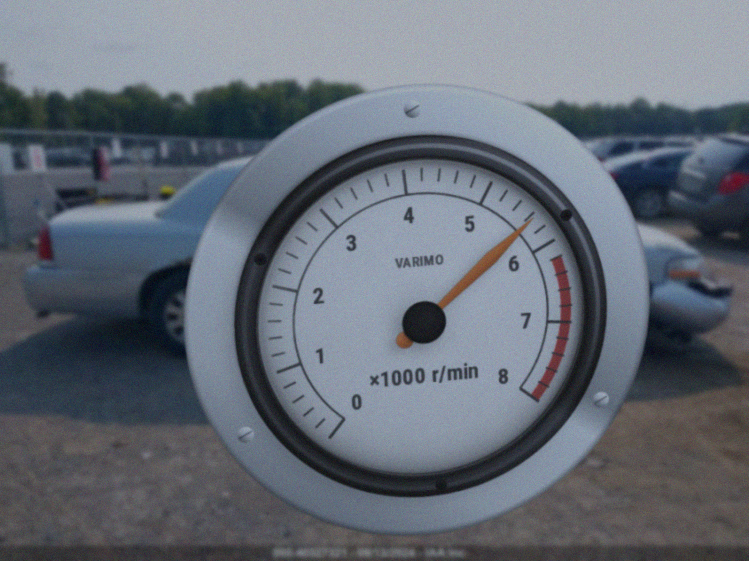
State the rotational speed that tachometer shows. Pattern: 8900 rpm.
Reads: 5600 rpm
